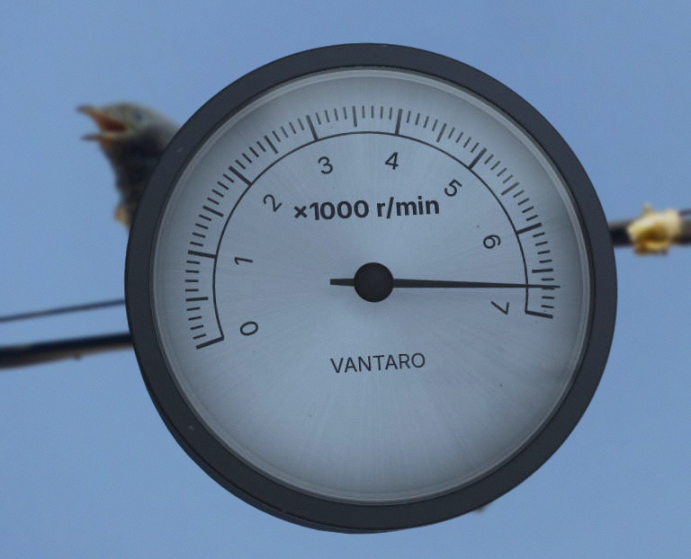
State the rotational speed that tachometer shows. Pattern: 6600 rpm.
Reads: 6700 rpm
